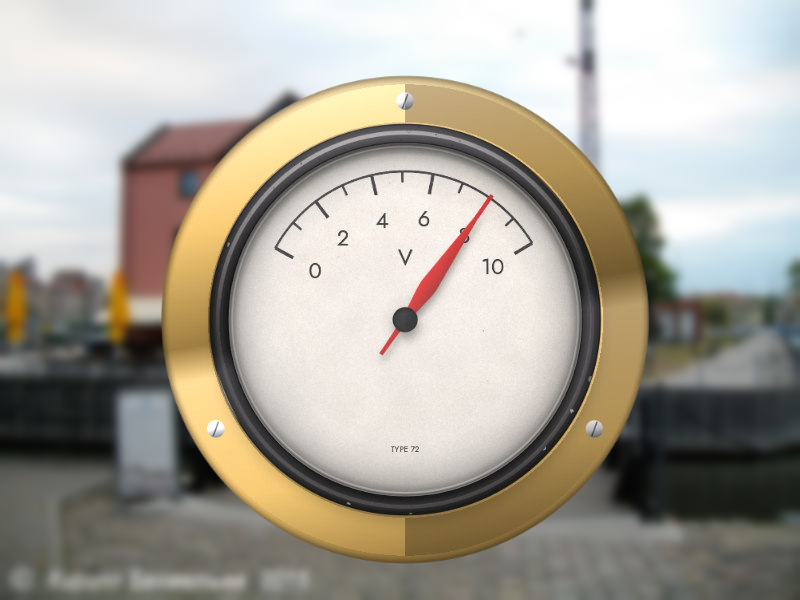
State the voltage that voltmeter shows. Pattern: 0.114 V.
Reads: 8 V
